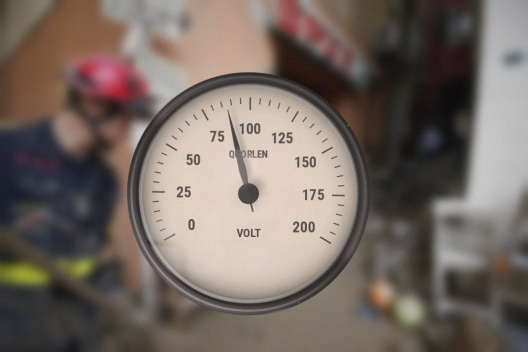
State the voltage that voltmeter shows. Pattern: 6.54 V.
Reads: 87.5 V
